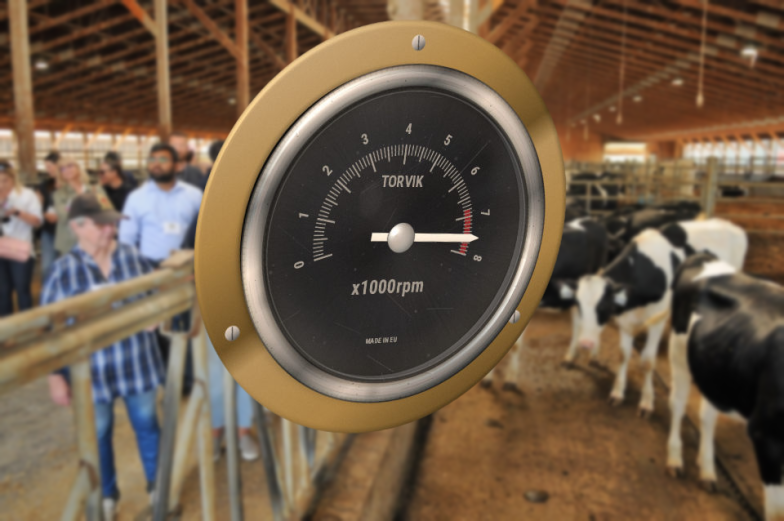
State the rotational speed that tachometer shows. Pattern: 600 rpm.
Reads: 7500 rpm
